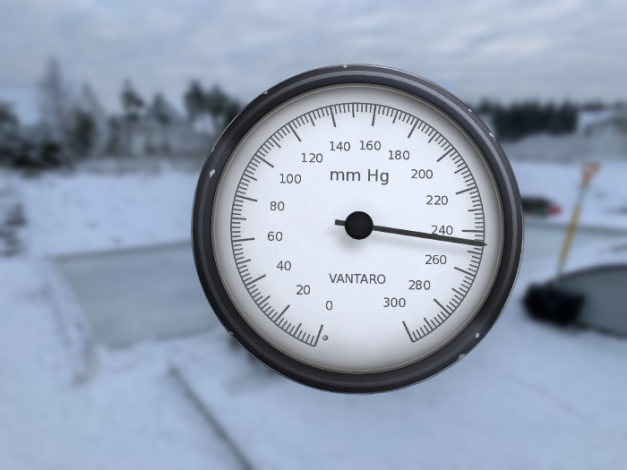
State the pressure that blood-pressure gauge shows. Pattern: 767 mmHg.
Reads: 246 mmHg
